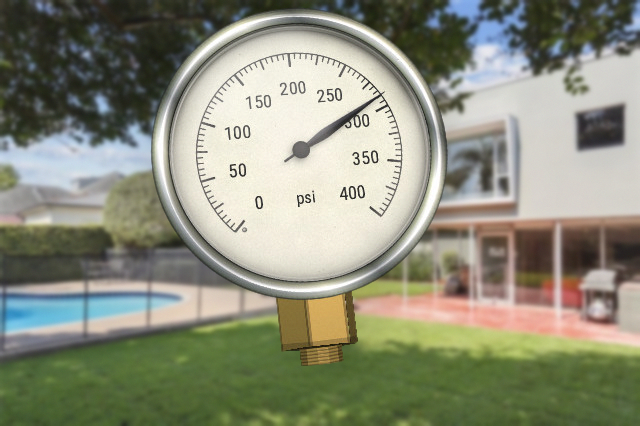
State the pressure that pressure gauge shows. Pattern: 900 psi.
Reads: 290 psi
